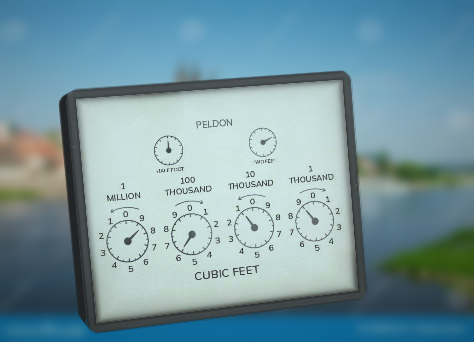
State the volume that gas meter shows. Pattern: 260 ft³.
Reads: 860900 ft³
